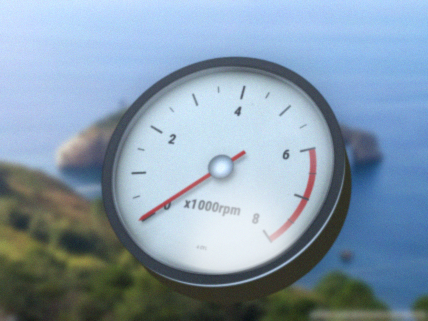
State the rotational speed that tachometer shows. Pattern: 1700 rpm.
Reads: 0 rpm
